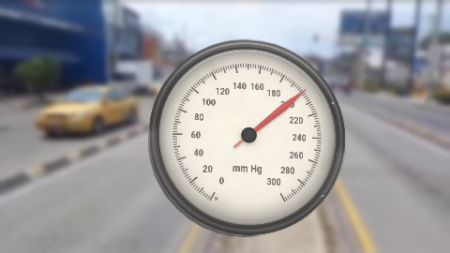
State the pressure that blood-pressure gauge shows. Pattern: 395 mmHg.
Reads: 200 mmHg
